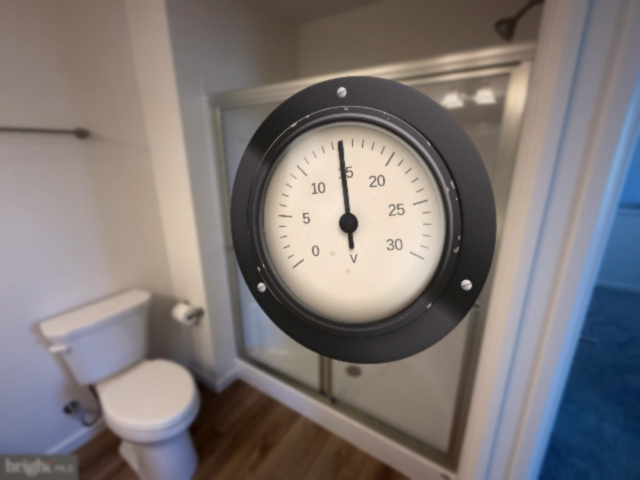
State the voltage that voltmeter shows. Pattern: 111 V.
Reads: 15 V
